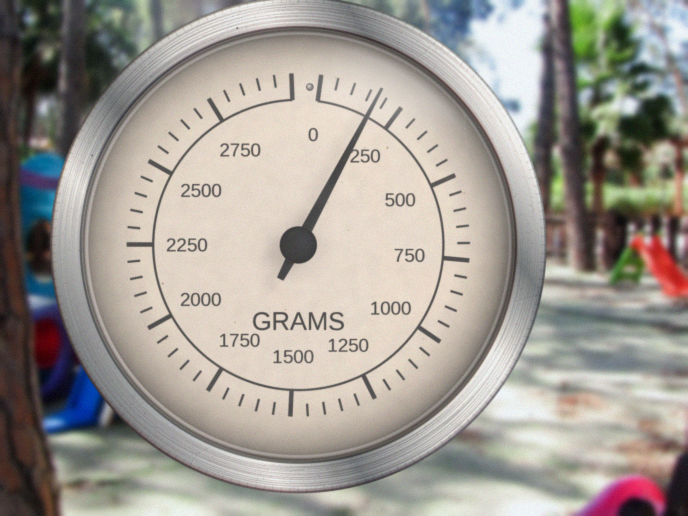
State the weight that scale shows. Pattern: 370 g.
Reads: 175 g
